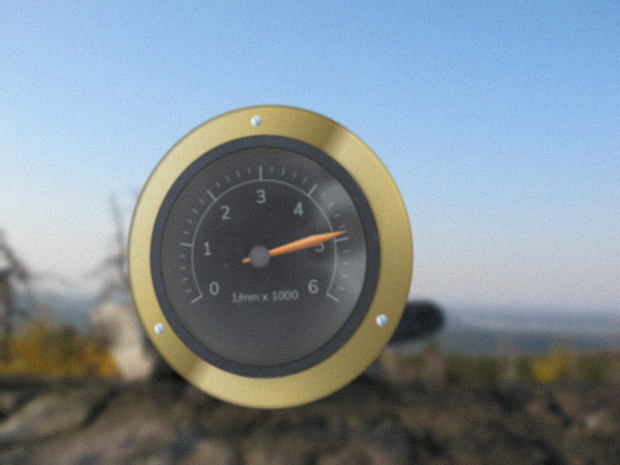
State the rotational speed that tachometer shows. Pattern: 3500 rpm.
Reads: 4900 rpm
